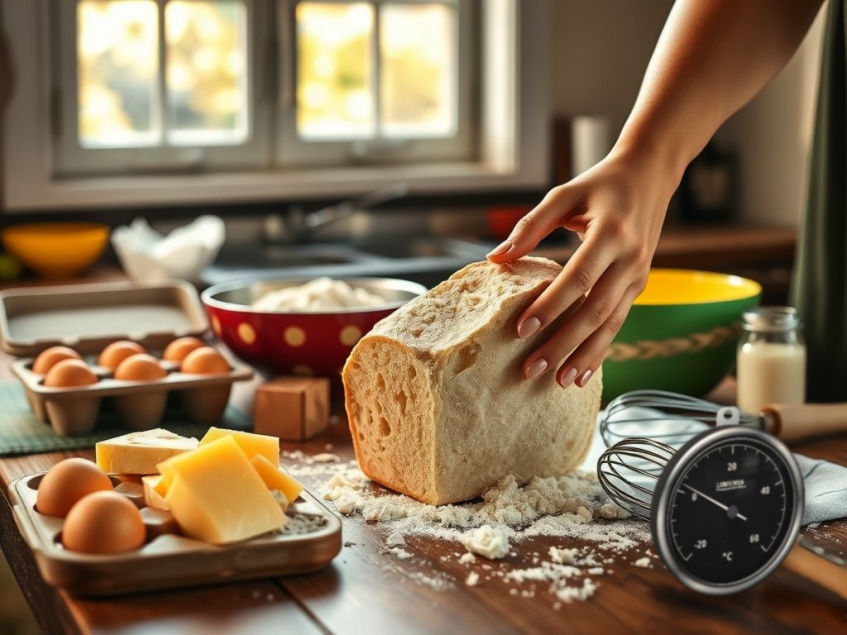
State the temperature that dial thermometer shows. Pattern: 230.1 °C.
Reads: 2 °C
